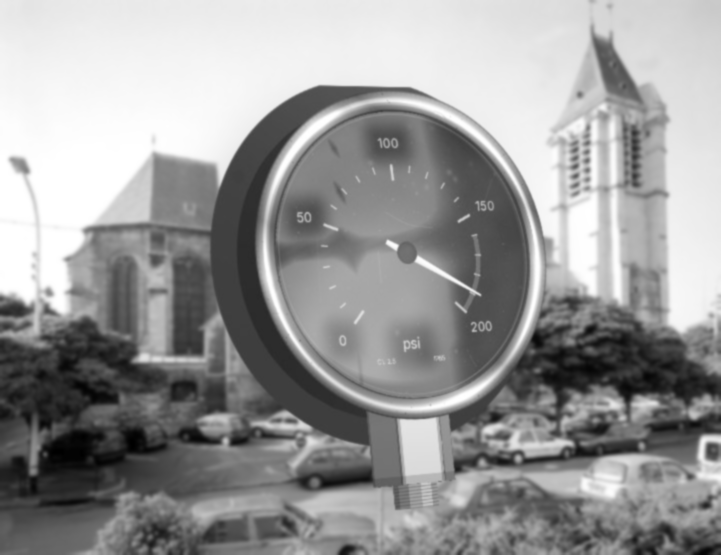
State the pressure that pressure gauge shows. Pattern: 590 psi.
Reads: 190 psi
